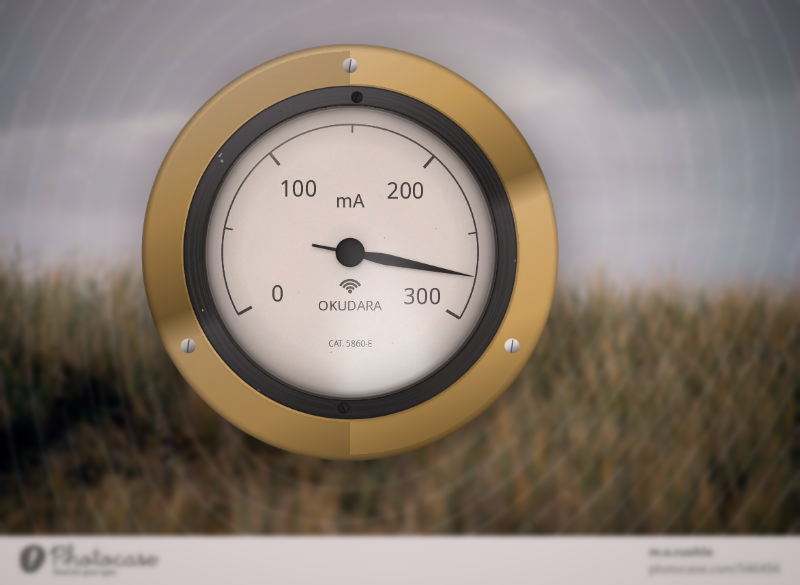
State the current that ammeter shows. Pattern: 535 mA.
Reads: 275 mA
